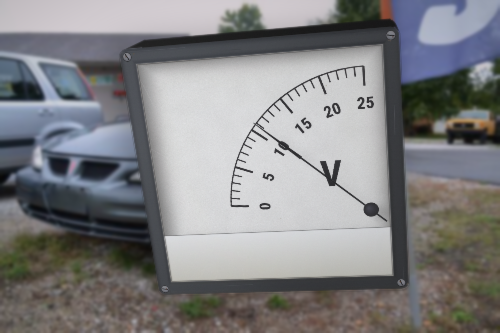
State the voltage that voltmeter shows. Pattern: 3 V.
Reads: 11 V
